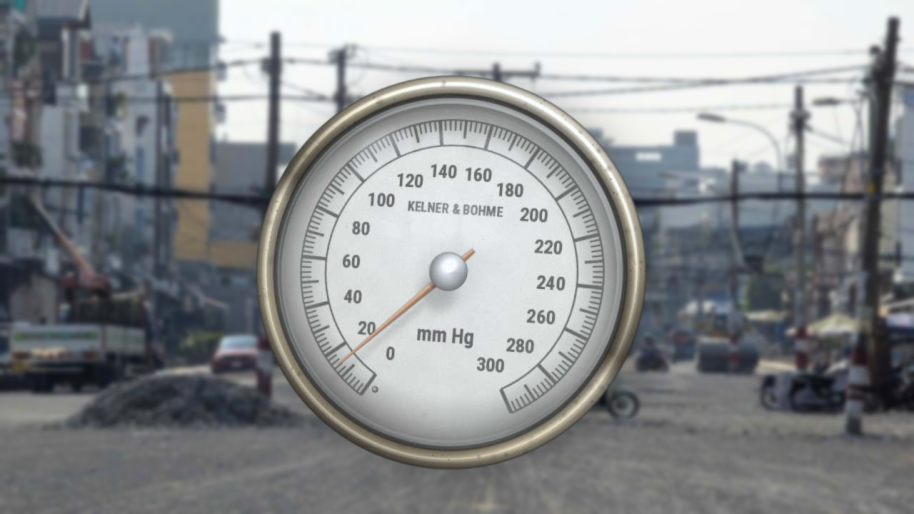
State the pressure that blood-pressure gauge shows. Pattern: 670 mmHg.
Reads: 14 mmHg
